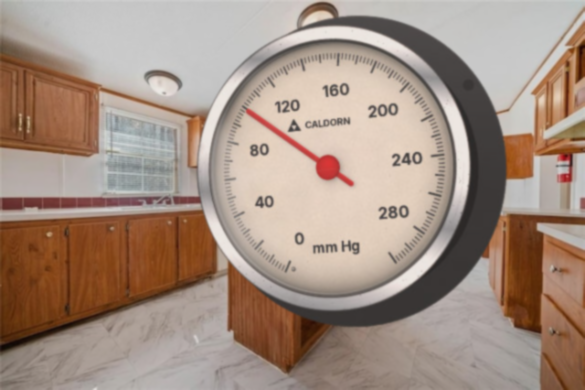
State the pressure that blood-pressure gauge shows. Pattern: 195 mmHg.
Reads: 100 mmHg
